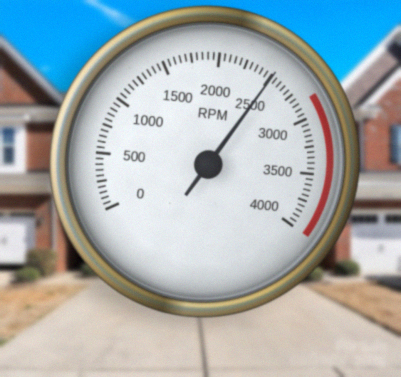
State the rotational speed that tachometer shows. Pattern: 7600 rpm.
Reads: 2500 rpm
